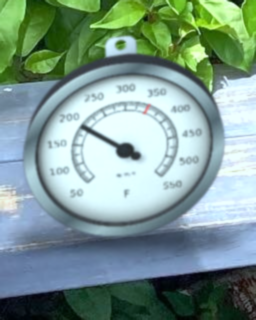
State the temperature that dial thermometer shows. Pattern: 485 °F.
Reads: 200 °F
